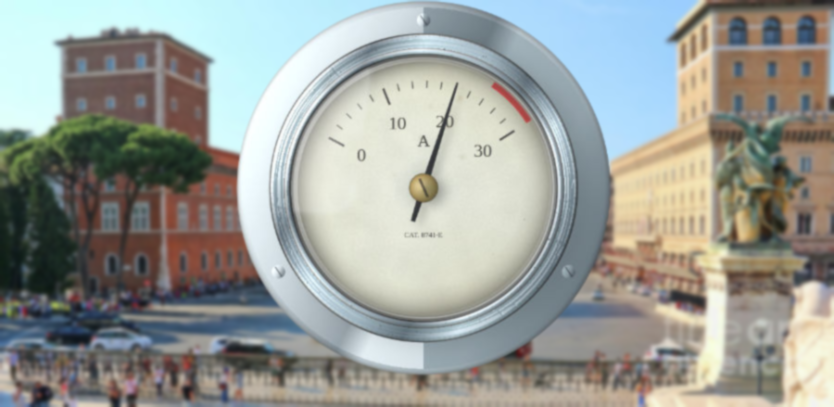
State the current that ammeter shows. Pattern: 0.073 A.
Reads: 20 A
